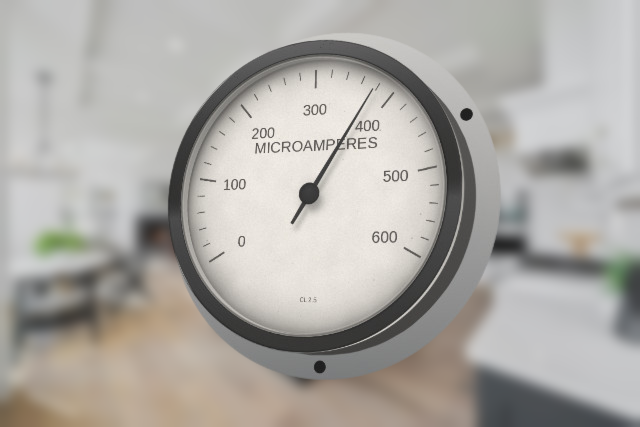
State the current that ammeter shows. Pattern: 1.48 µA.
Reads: 380 µA
